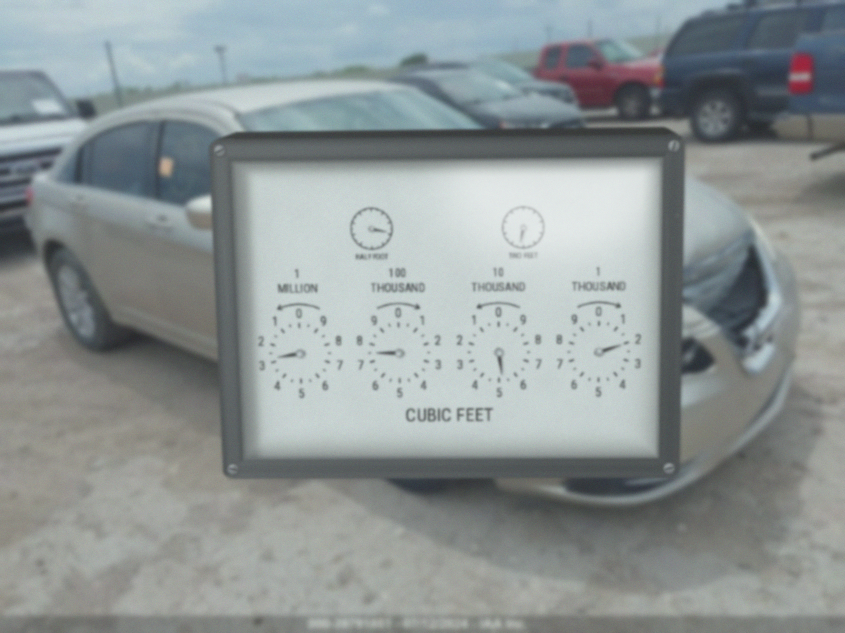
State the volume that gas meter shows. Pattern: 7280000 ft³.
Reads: 275200 ft³
